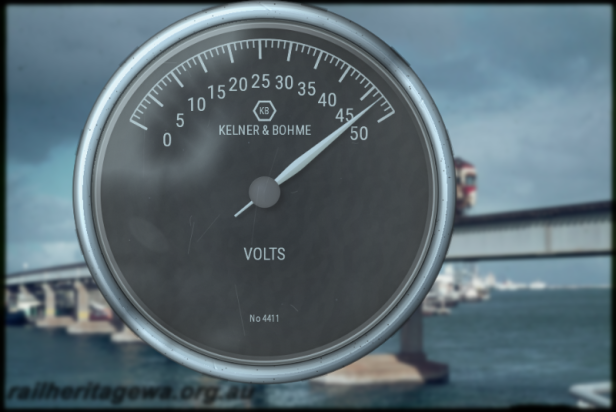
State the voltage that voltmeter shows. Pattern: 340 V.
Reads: 47 V
